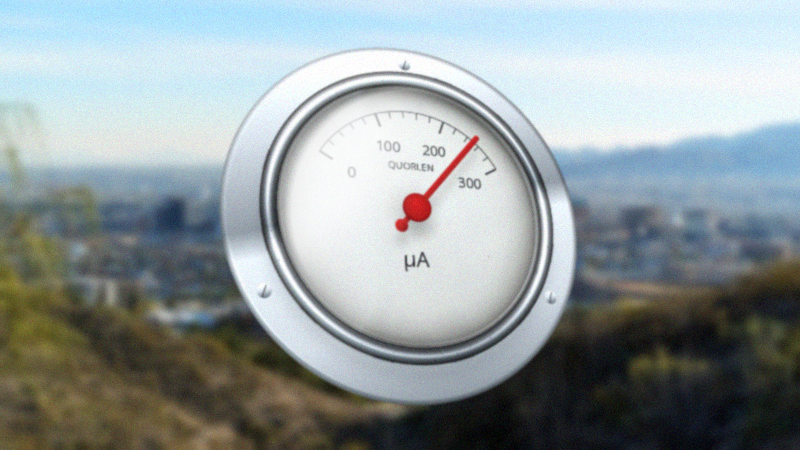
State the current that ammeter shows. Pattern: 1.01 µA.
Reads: 250 µA
